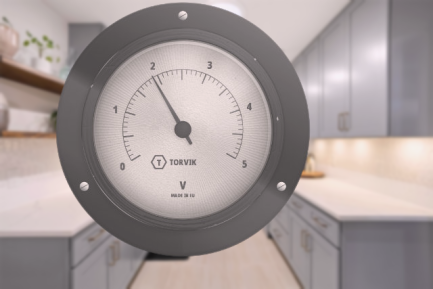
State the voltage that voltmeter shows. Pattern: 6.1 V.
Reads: 1.9 V
